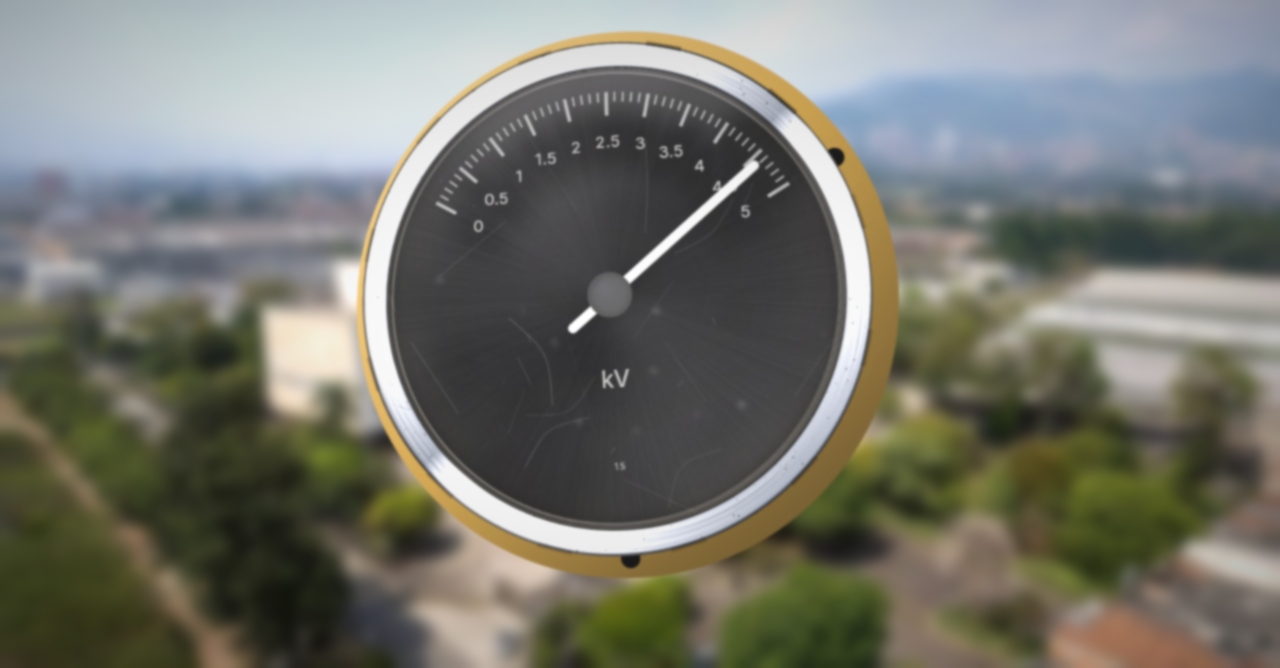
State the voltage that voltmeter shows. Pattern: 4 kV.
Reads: 4.6 kV
